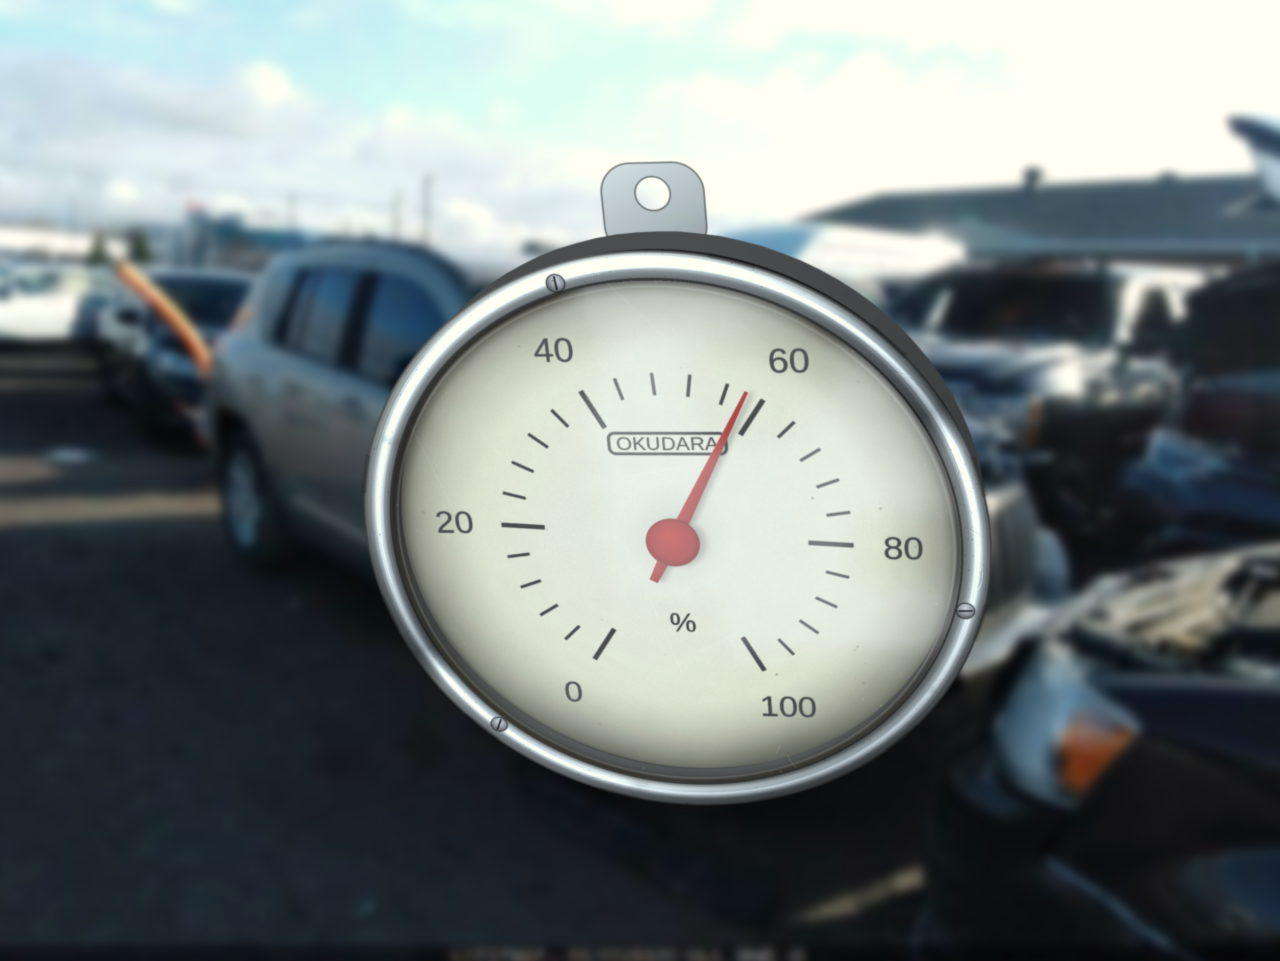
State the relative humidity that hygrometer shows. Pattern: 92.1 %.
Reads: 58 %
